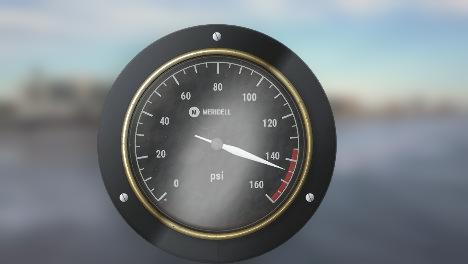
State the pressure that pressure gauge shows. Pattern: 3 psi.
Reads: 145 psi
